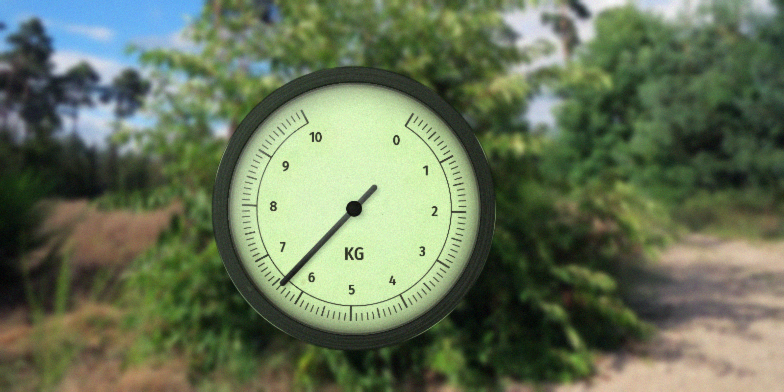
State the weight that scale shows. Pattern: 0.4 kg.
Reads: 6.4 kg
